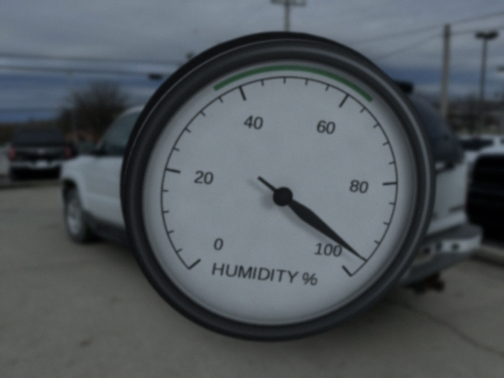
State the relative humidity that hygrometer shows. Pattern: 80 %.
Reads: 96 %
